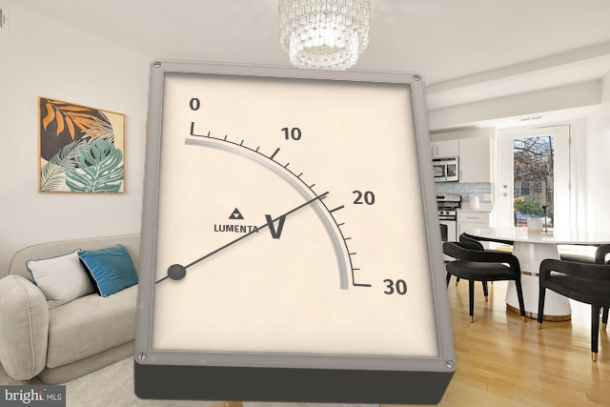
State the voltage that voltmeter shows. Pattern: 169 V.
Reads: 18 V
